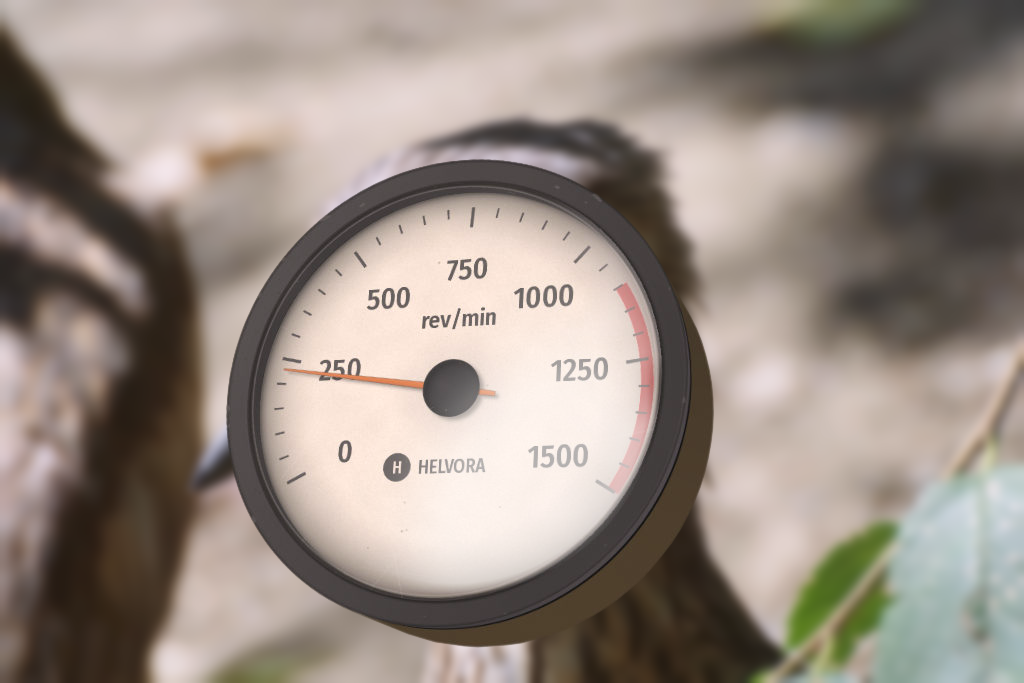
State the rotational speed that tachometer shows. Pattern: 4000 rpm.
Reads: 225 rpm
